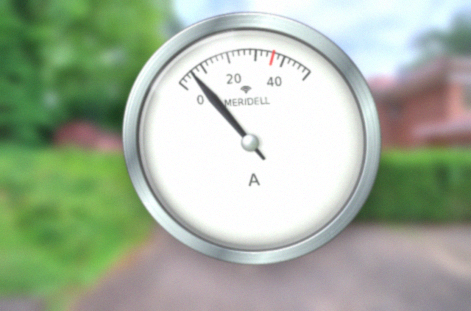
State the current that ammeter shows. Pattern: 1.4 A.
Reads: 6 A
